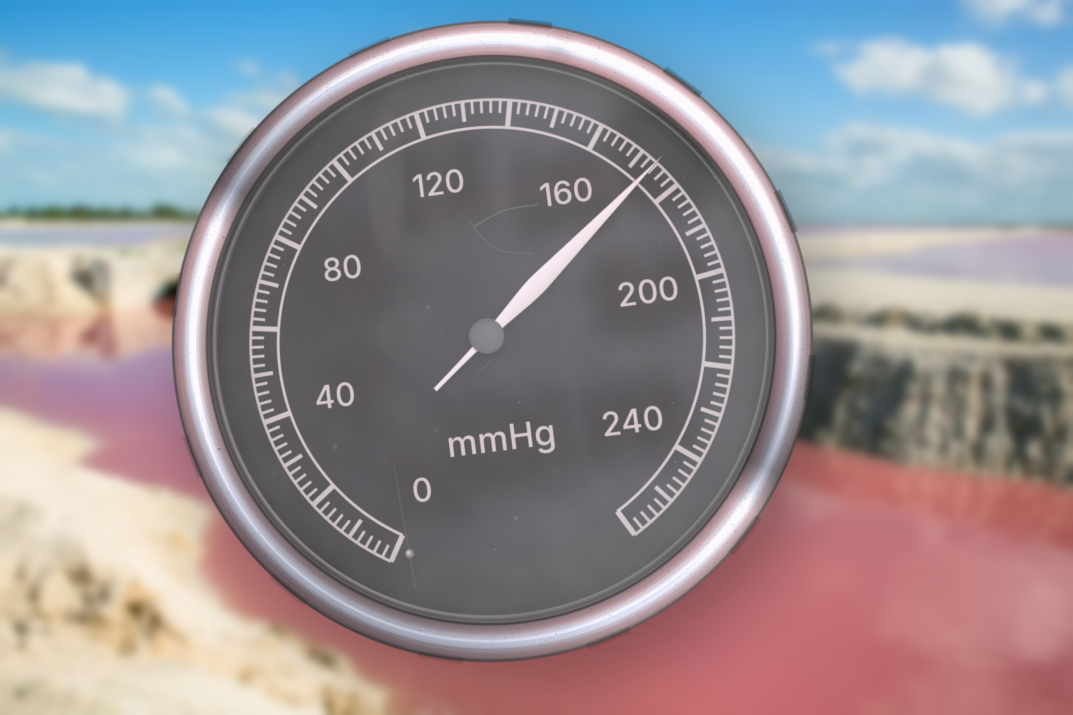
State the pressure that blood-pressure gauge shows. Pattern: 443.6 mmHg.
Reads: 174 mmHg
